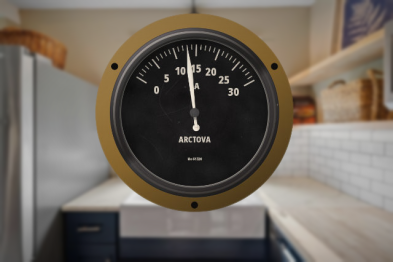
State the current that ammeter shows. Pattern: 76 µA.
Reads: 13 µA
